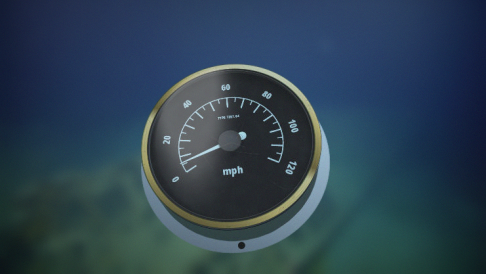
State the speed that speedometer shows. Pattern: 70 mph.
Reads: 5 mph
